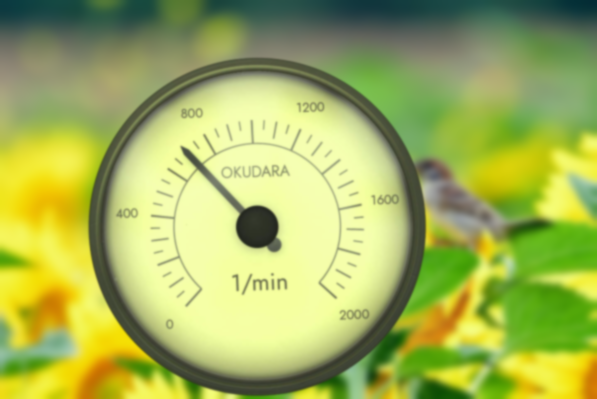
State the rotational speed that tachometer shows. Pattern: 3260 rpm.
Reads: 700 rpm
